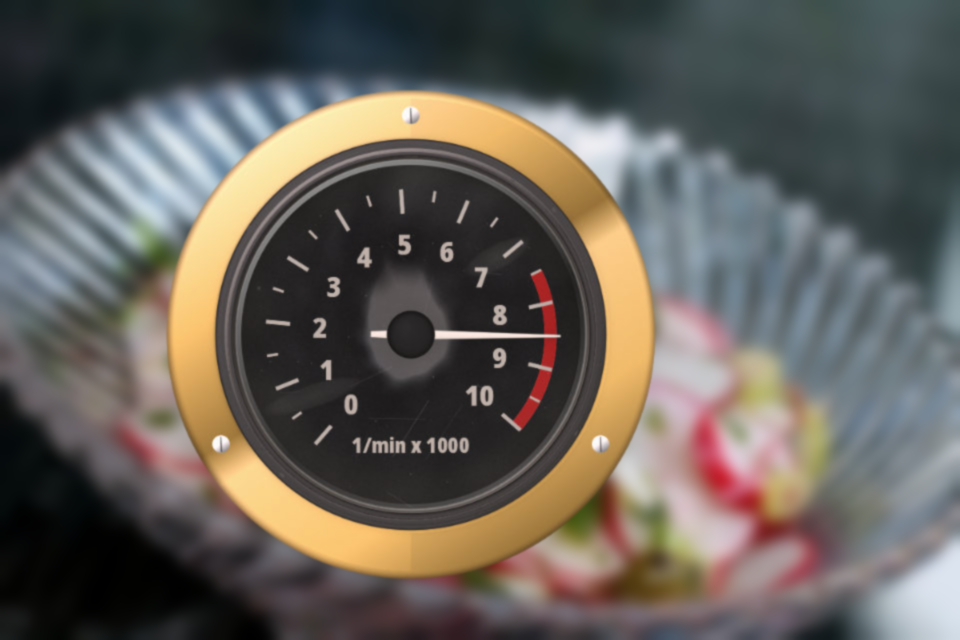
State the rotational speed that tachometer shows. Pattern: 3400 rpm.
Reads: 8500 rpm
